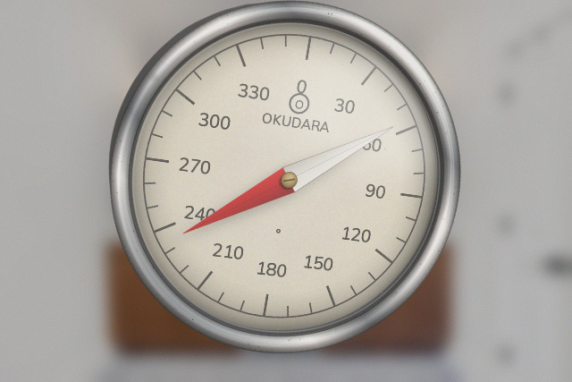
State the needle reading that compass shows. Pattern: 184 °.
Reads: 235 °
